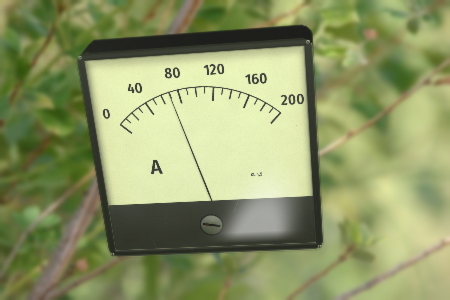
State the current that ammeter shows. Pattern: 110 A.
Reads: 70 A
